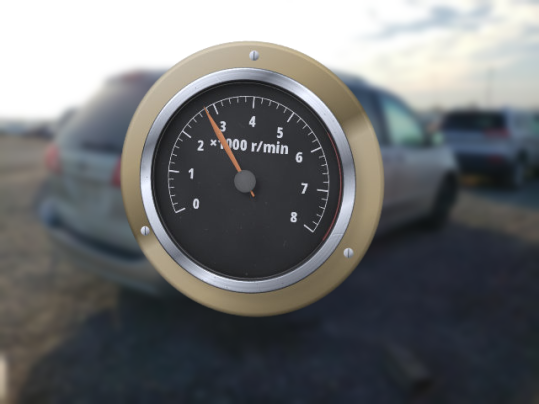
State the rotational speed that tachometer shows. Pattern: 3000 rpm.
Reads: 2800 rpm
